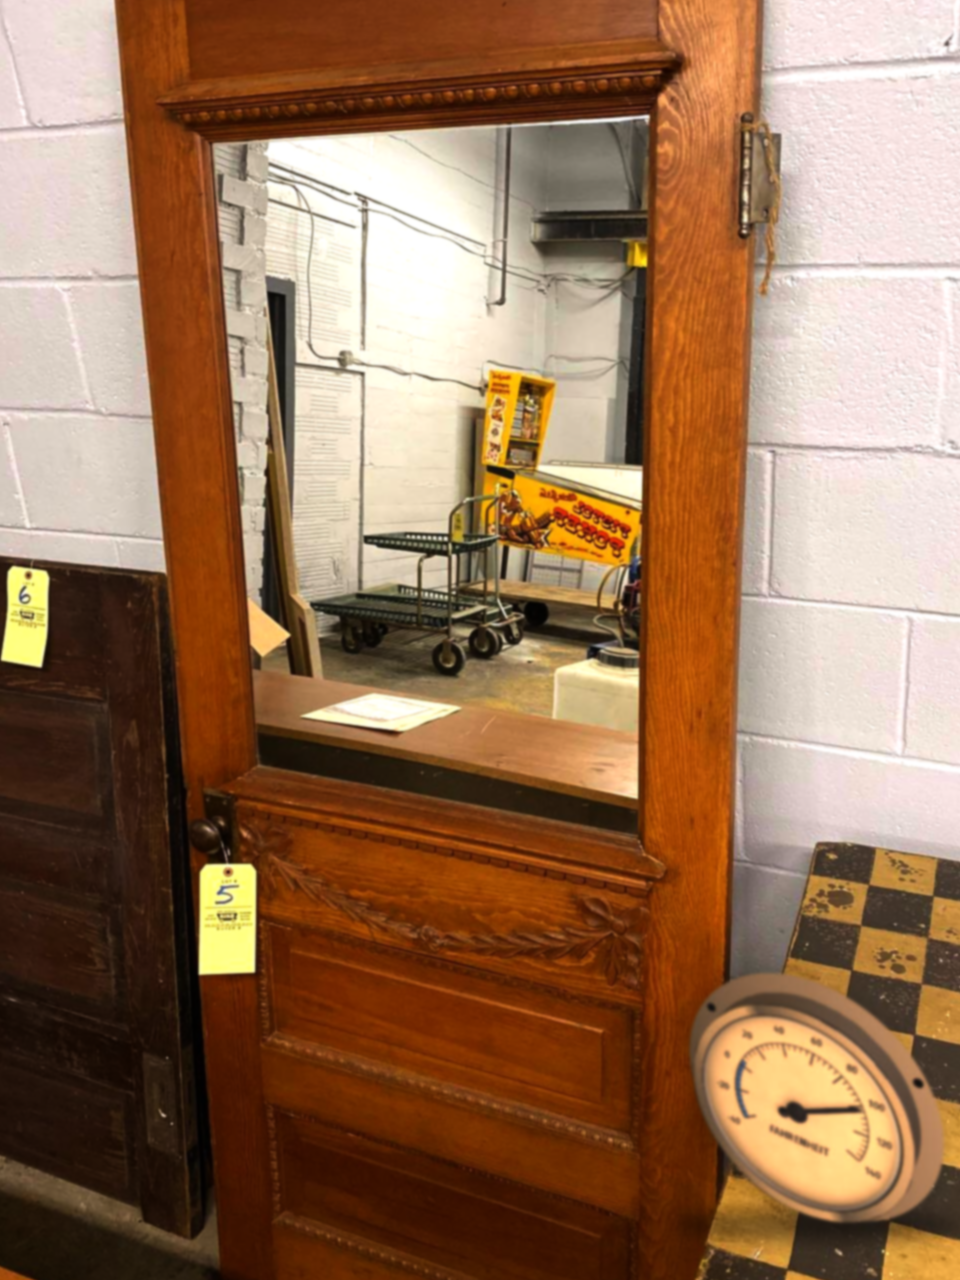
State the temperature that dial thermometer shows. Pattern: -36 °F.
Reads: 100 °F
